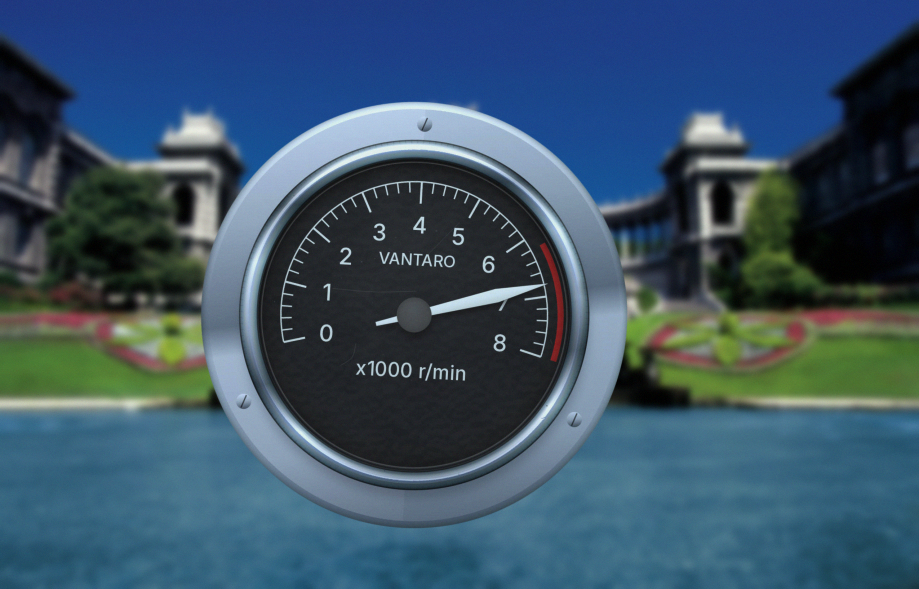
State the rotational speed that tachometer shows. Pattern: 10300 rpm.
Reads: 6800 rpm
